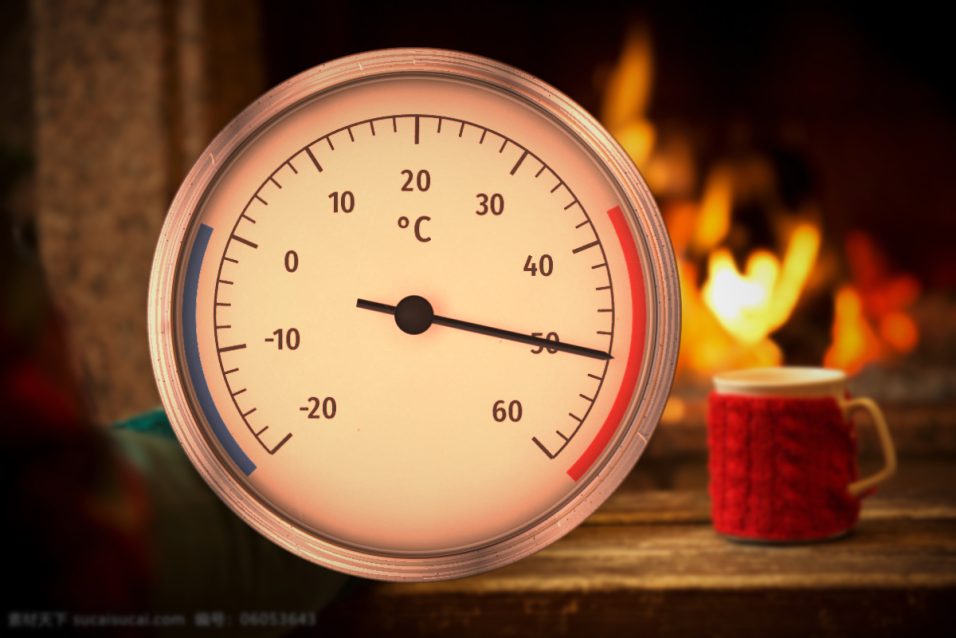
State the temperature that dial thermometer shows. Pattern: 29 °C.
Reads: 50 °C
